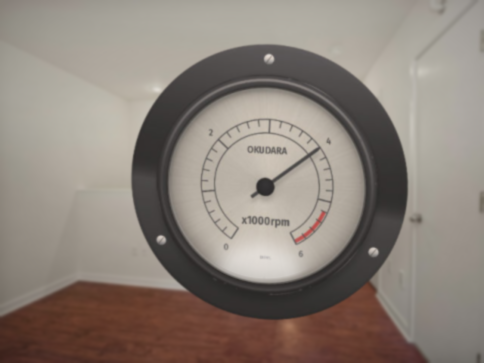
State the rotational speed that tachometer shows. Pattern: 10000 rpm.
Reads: 4000 rpm
